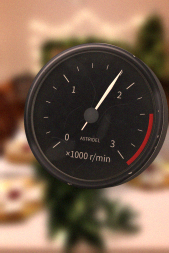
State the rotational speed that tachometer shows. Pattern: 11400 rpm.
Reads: 1800 rpm
